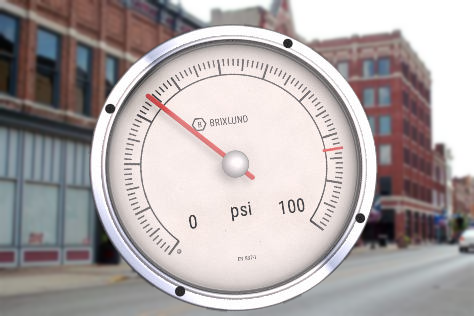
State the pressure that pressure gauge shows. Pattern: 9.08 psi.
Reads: 34 psi
